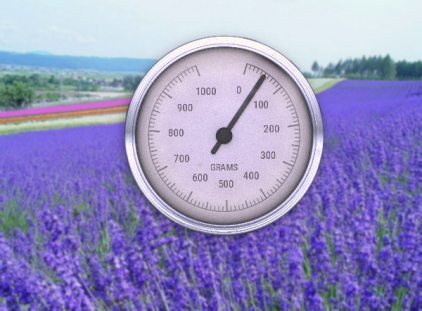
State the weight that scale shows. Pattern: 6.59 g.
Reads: 50 g
